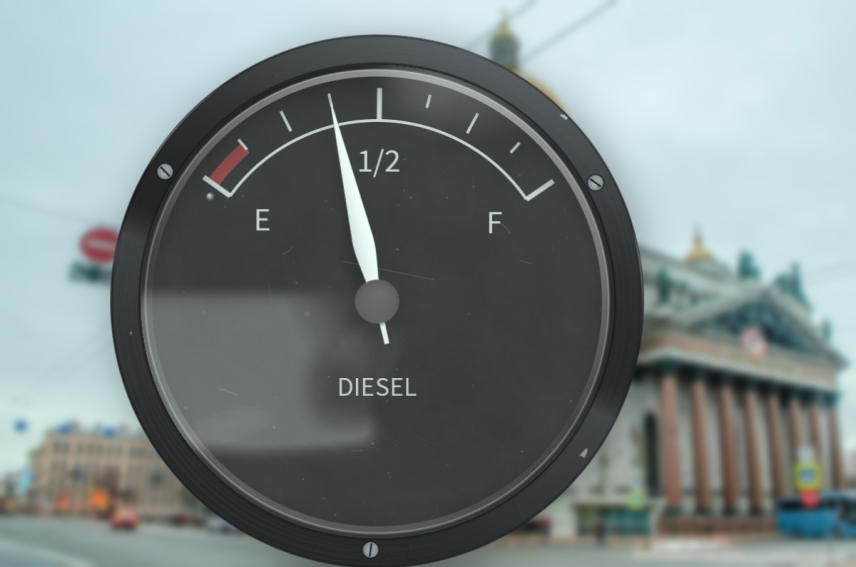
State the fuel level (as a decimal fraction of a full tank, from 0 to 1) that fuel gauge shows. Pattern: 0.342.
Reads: 0.375
